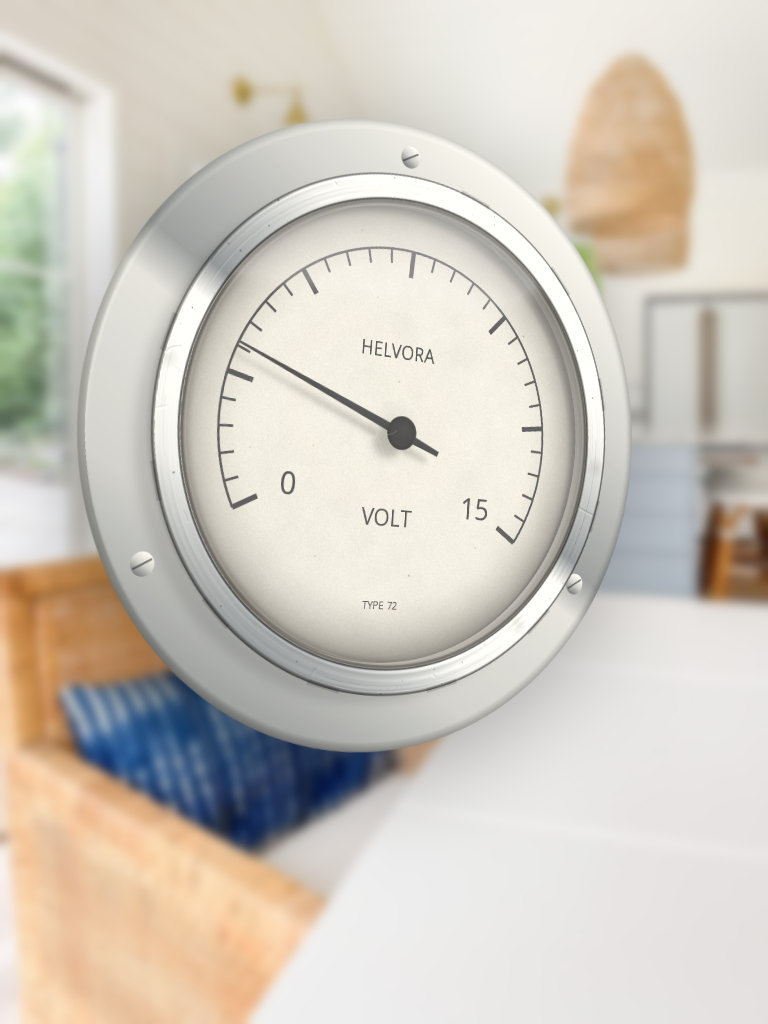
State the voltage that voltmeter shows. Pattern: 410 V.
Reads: 3 V
